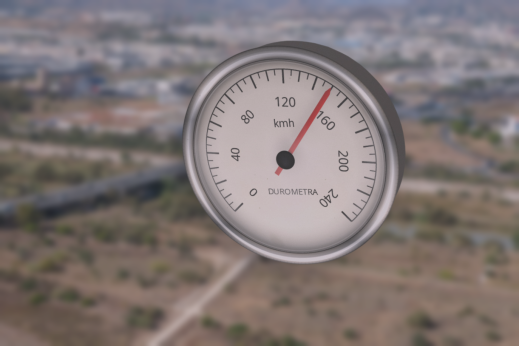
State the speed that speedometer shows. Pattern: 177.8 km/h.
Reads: 150 km/h
